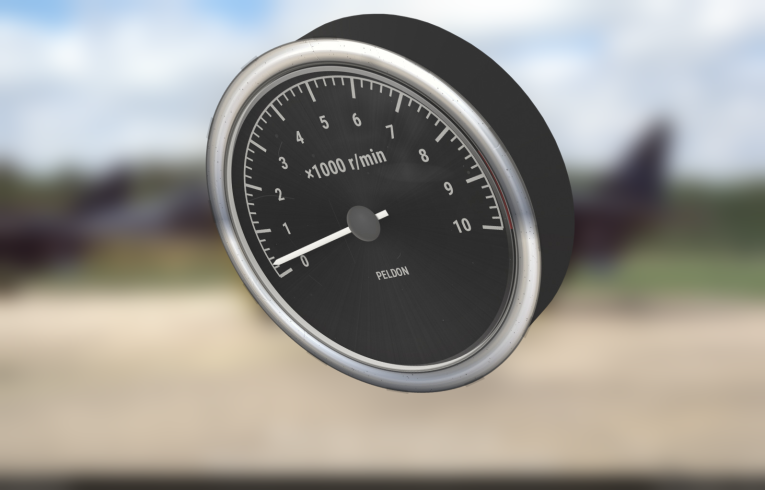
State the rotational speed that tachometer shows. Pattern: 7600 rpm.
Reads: 300 rpm
